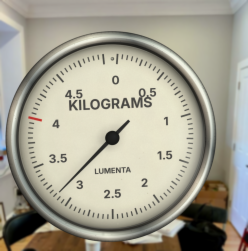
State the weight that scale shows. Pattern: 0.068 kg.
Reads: 3.15 kg
